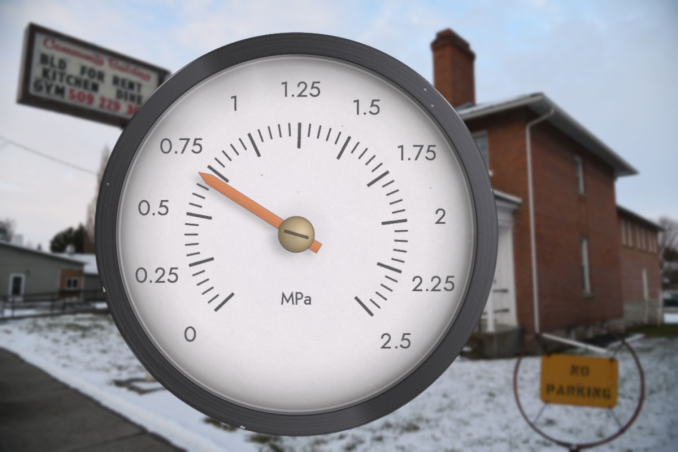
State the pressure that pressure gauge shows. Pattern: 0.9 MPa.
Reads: 0.7 MPa
